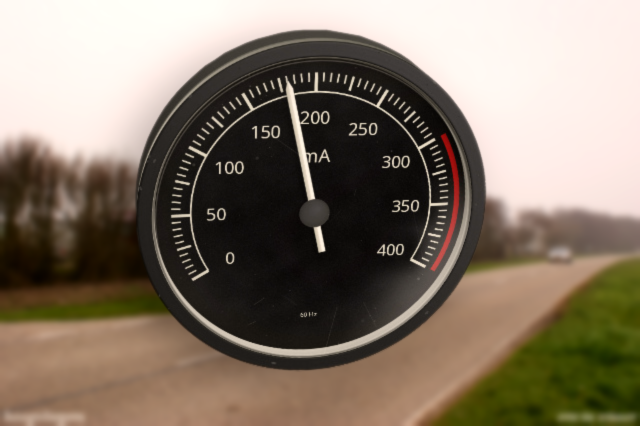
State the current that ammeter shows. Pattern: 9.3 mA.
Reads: 180 mA
